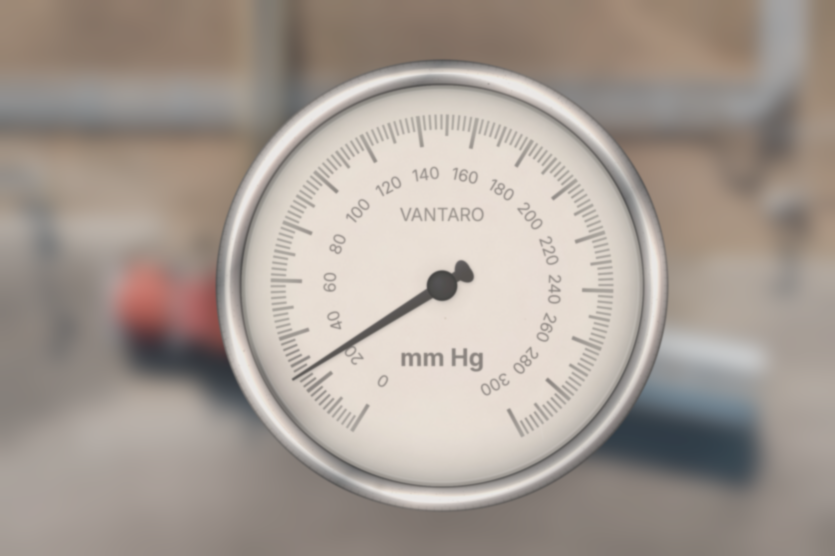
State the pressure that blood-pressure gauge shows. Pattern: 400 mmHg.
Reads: 26 mmHg
